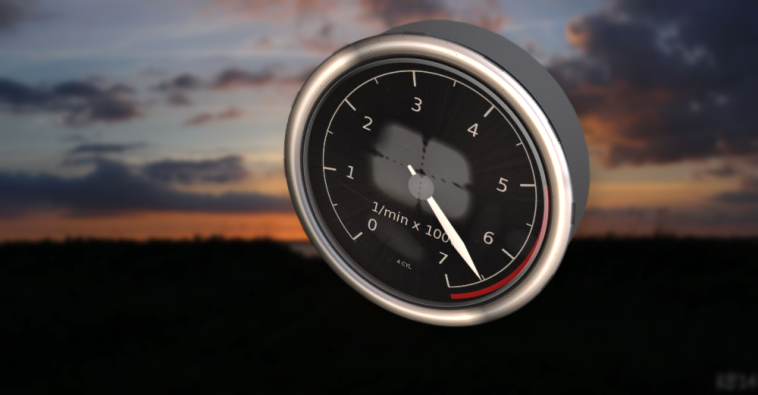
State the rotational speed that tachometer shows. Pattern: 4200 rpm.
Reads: 6500 rpm
